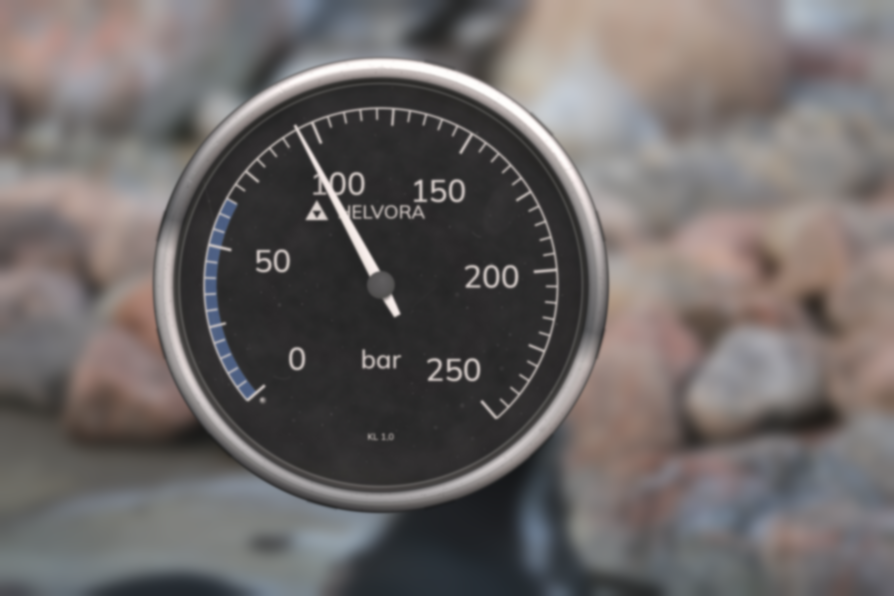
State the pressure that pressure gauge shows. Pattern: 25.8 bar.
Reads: 95 bar
